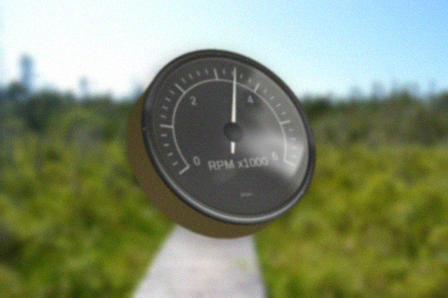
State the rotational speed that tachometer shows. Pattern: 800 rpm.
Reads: 3400 rpm
